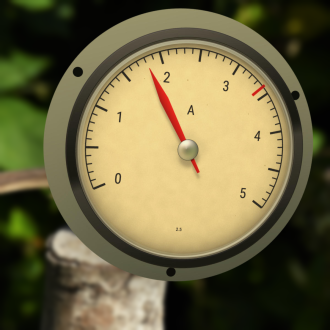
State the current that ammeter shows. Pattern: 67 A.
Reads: 1.8 A
